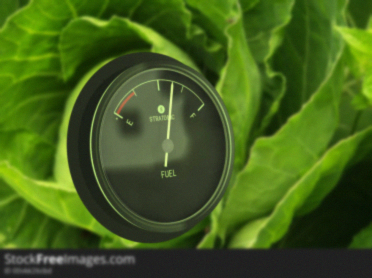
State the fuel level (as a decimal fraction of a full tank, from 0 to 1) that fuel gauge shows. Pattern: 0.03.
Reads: 0.625
